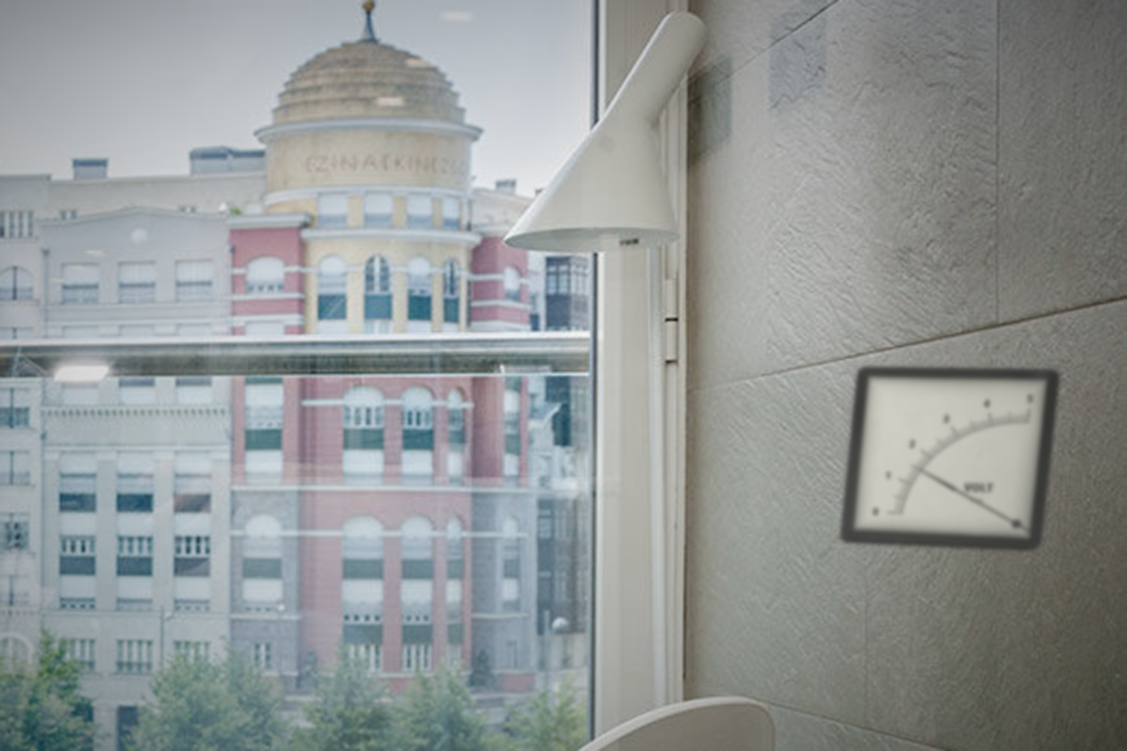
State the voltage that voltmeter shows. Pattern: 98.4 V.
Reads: 1.5 V
